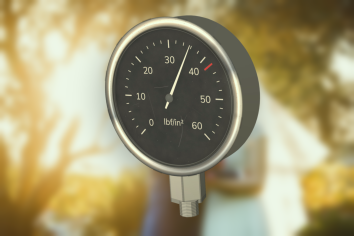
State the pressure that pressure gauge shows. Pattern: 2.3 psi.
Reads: 36 psi
